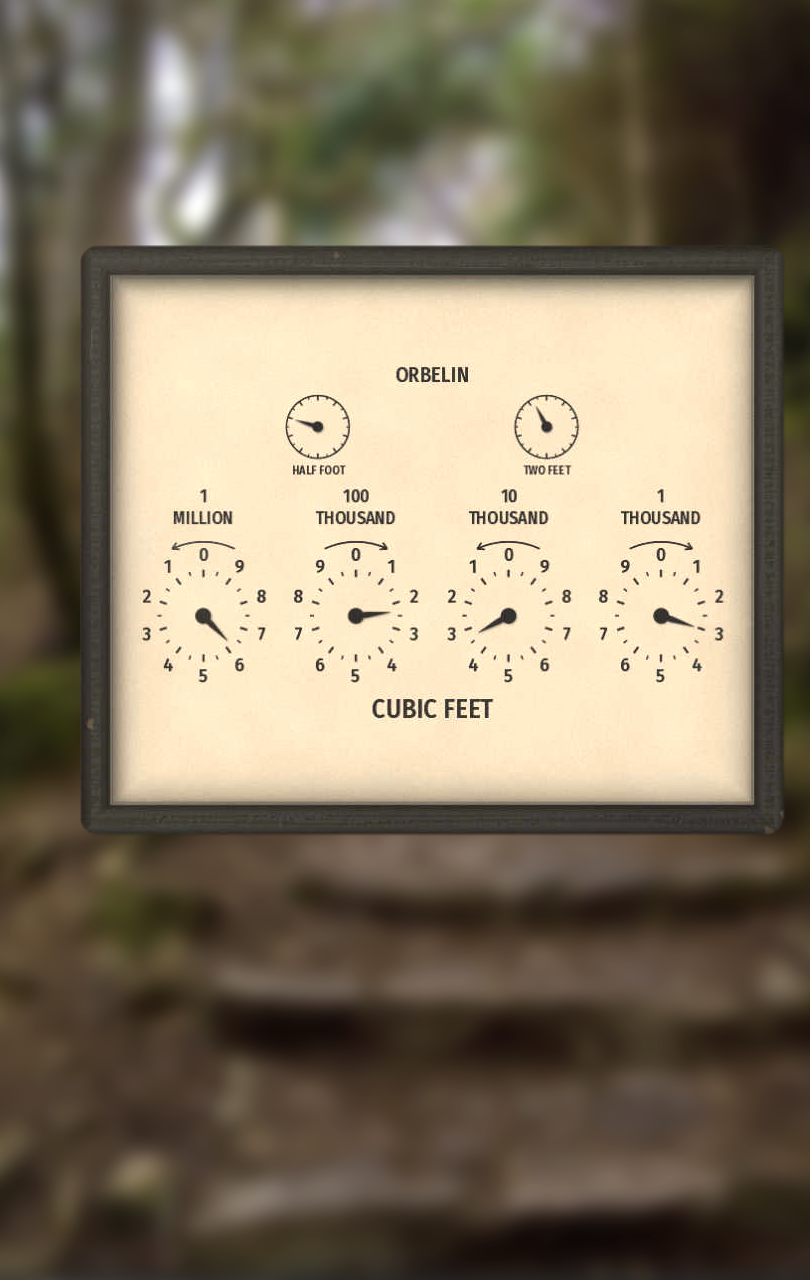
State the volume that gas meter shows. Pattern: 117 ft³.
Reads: 623300 ft³
